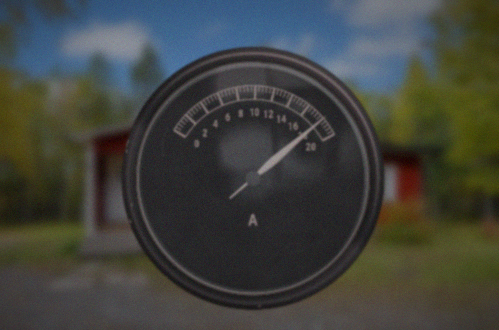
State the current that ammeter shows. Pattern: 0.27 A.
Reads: 18 A
